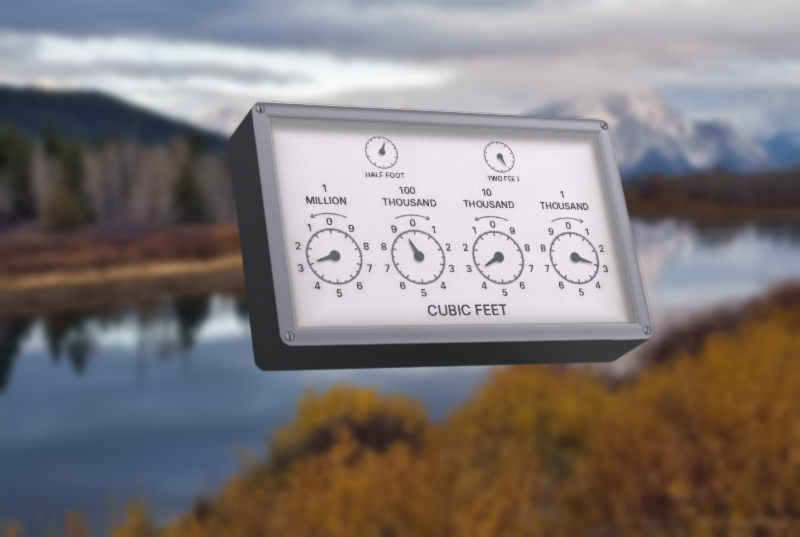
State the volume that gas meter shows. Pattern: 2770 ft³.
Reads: 293300 ft³
